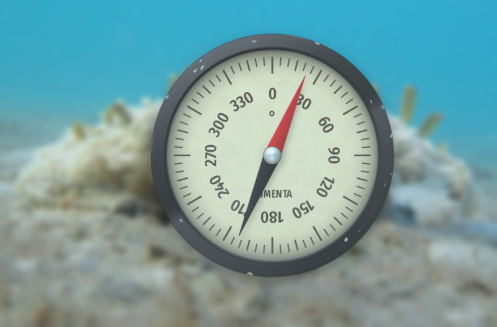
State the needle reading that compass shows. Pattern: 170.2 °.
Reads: 22.5 °
